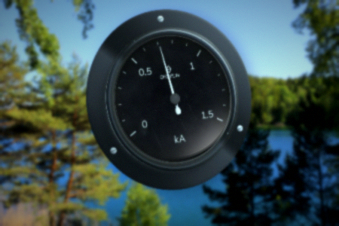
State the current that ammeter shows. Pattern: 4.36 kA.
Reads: 0.7 kA
